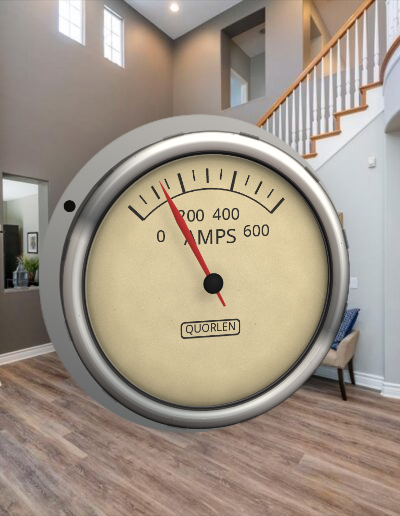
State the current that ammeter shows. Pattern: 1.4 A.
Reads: 125 A
